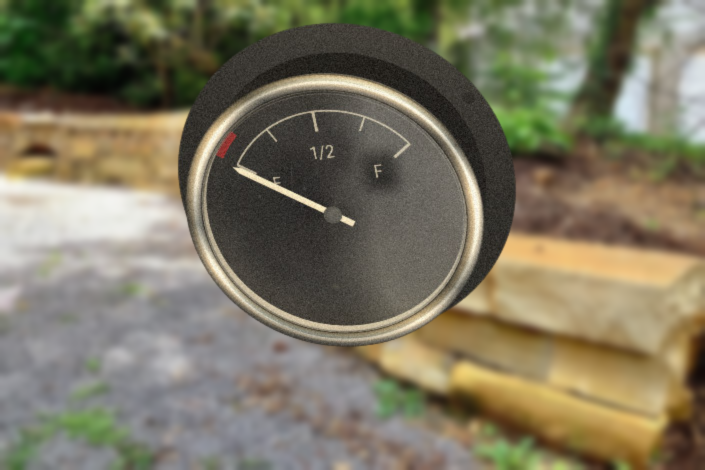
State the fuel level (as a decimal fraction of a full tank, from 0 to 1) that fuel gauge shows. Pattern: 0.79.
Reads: 0
